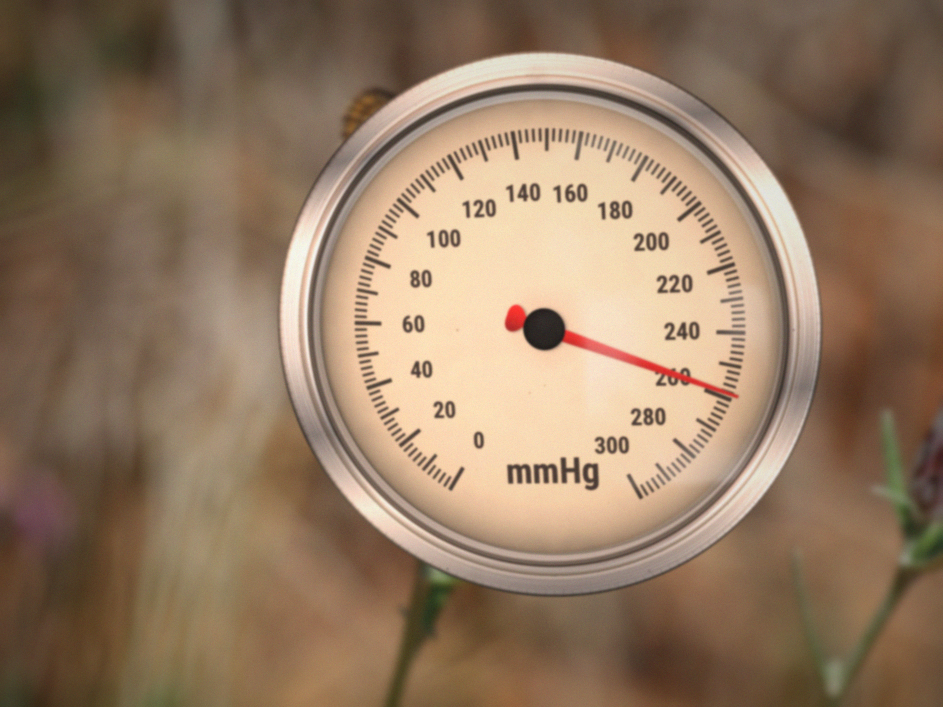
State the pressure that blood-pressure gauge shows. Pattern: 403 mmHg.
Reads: 258 mmHg
